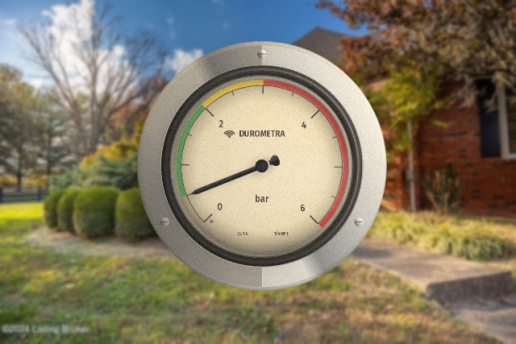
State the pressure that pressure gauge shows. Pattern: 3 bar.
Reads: 0.5 bar
